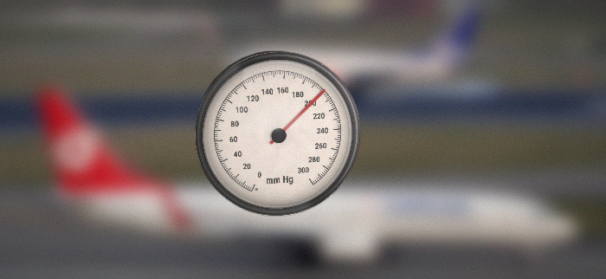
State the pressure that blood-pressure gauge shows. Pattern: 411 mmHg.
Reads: 200 mmHg
